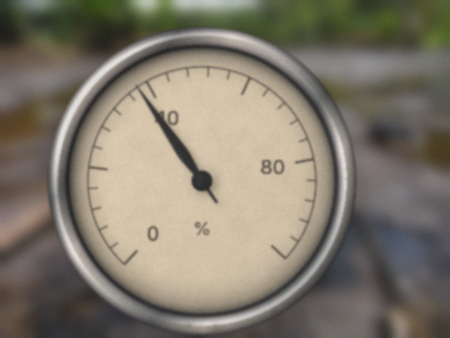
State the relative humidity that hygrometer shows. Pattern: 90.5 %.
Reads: 38 %
